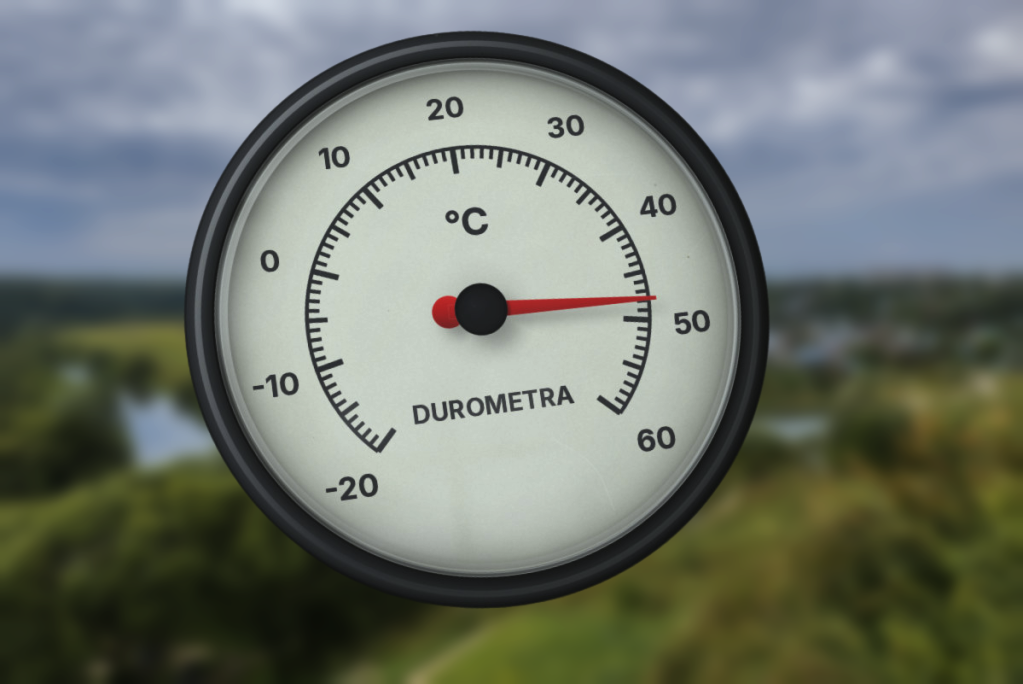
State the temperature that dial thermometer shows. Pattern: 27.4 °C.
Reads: 48 °C
